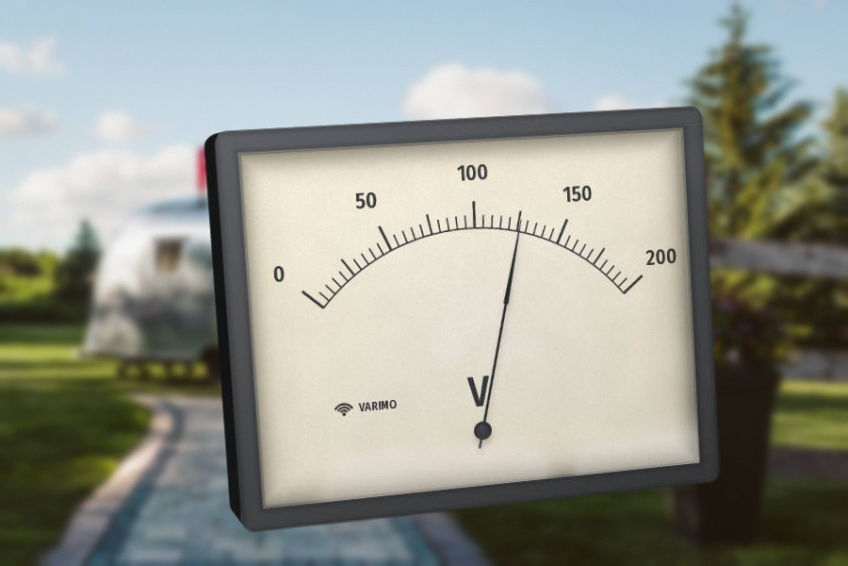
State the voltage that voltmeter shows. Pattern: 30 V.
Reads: 125 V
